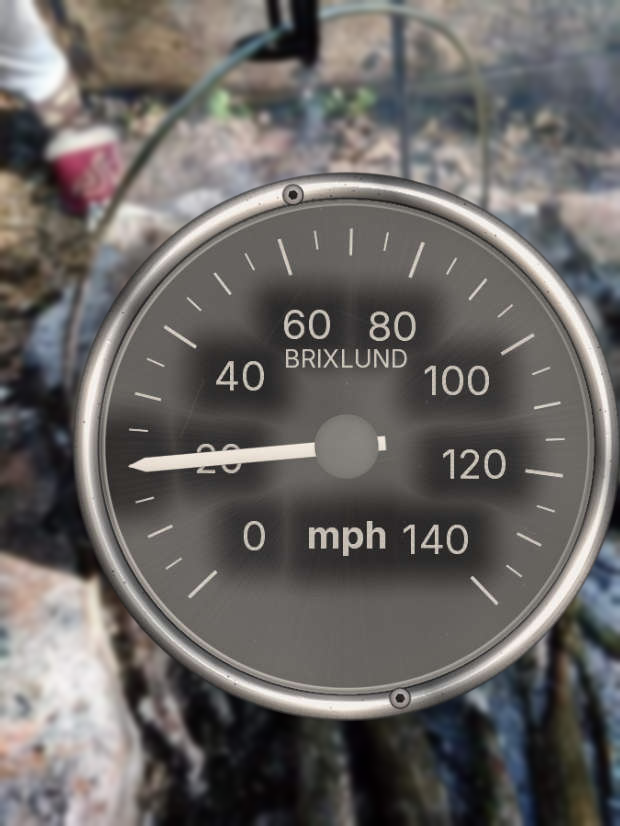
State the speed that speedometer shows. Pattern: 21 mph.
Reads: 20 mph
